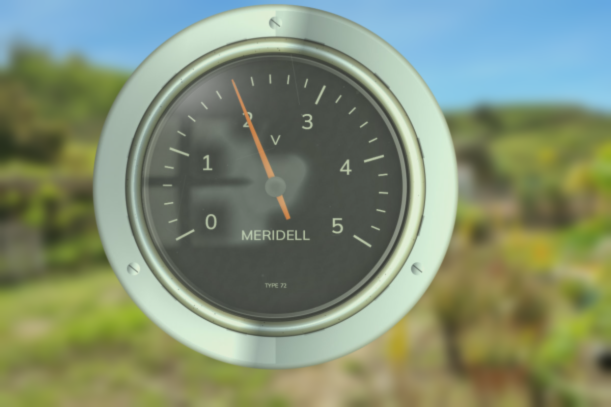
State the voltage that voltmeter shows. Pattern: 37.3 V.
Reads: 2 V
